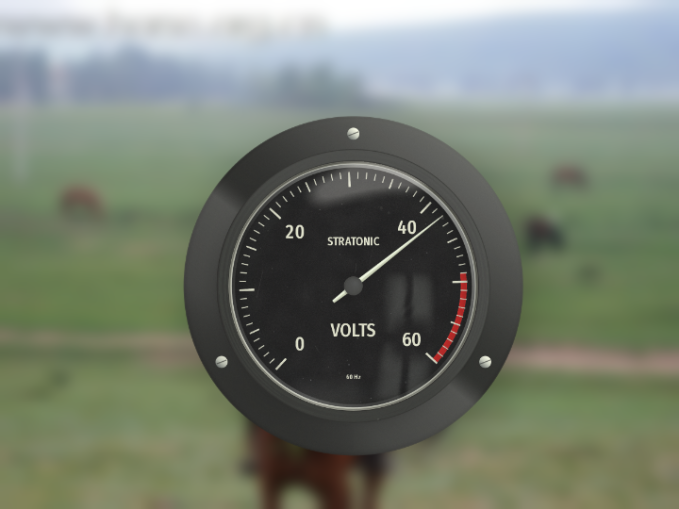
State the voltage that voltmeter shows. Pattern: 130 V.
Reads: 42 V
